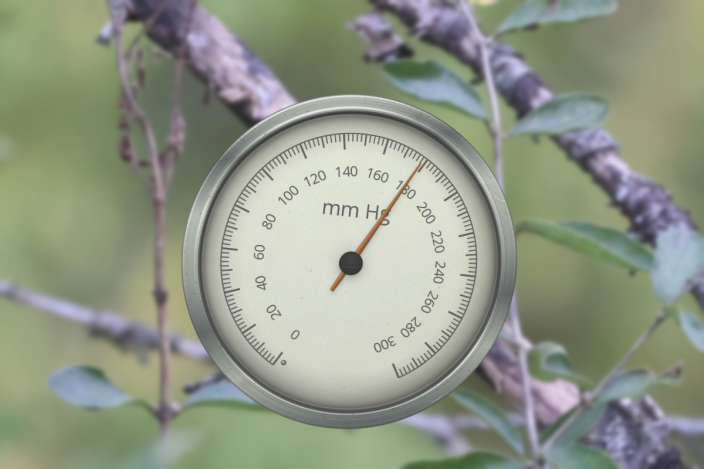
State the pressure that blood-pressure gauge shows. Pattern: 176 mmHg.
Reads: 178 mmHg
